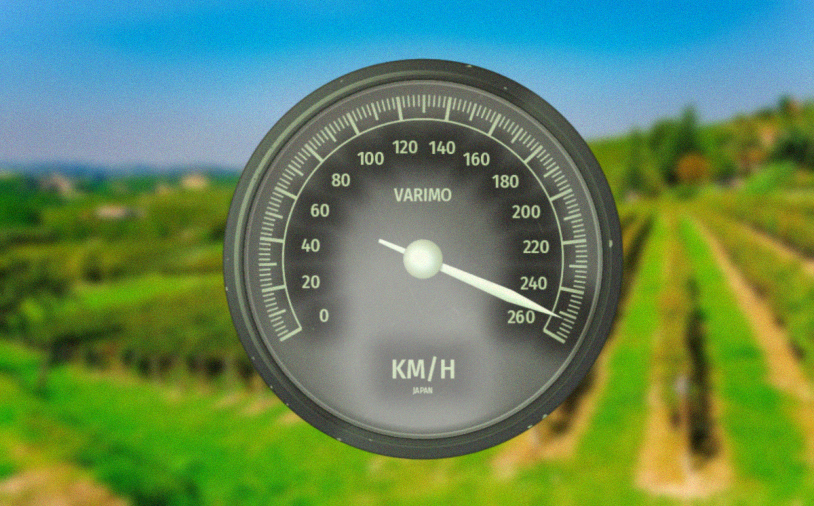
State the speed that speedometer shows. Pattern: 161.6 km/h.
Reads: 252 km/h
